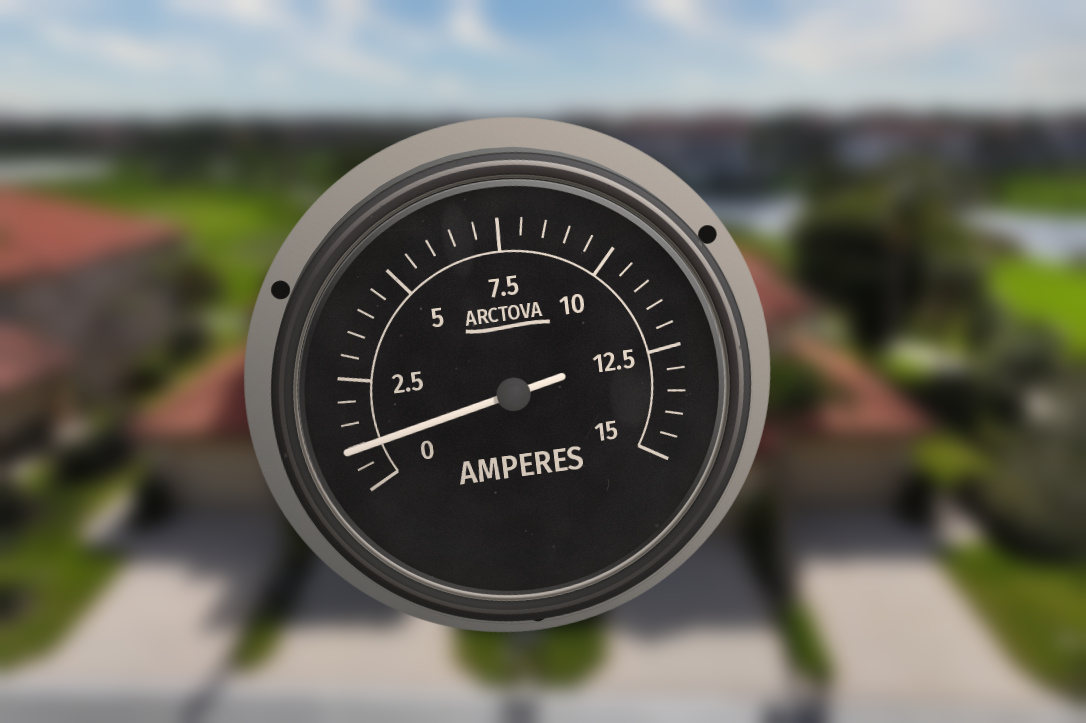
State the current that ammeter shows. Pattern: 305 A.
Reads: 1 A
